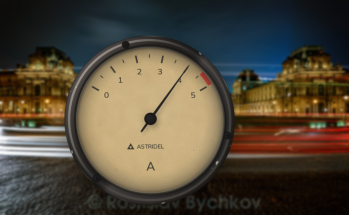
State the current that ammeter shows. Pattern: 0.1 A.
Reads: 4 A
